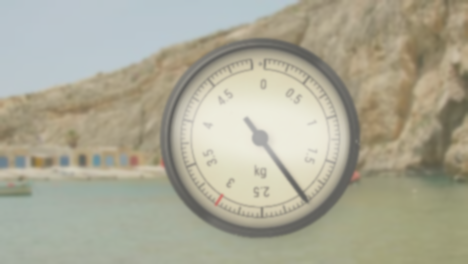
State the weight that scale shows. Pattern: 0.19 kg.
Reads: 2 kg
